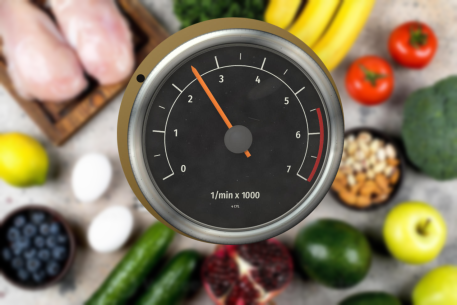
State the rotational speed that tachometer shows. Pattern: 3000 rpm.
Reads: 2500 rpm
